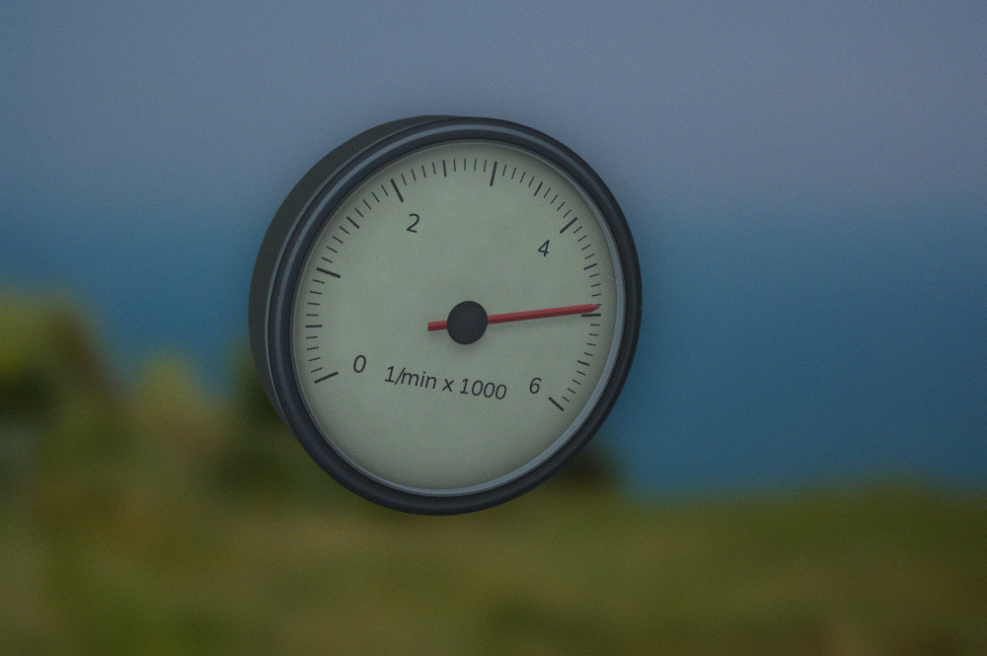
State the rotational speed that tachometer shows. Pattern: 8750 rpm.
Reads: 4900 rpm
